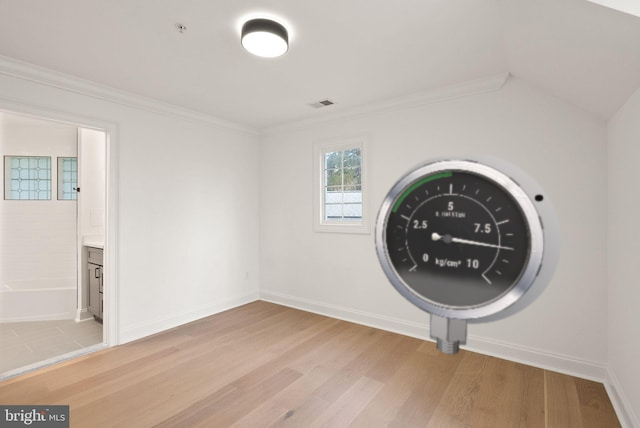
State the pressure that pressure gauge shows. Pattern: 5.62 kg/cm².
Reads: 8.5 kg/cm²
